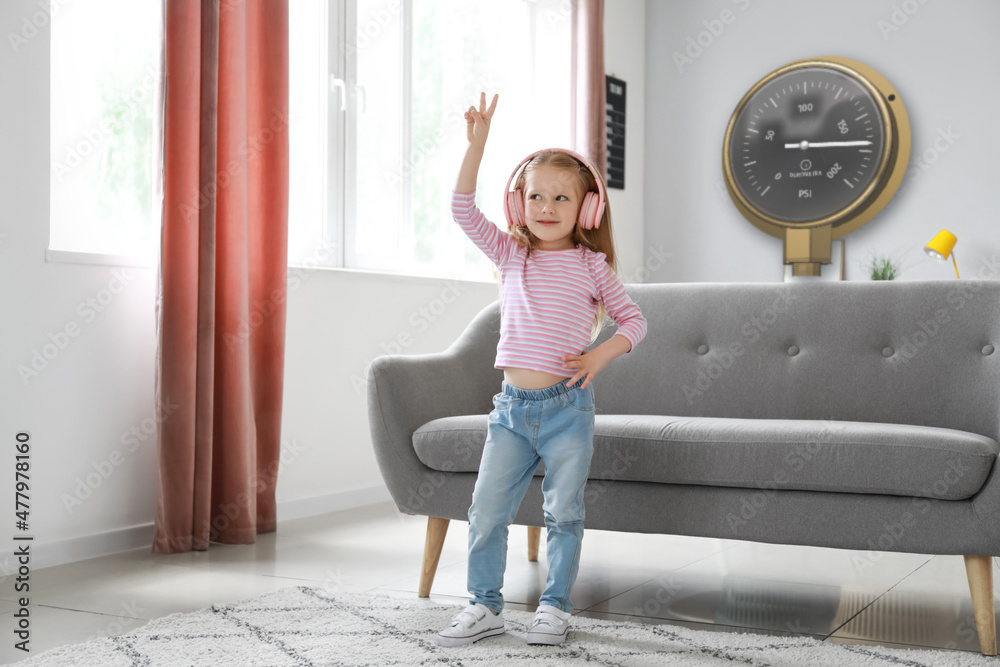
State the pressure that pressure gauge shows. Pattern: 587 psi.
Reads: 170 psi
